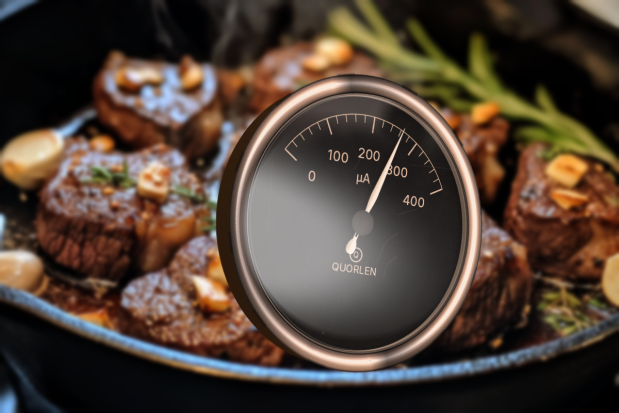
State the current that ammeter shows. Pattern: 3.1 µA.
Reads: 260 µA
